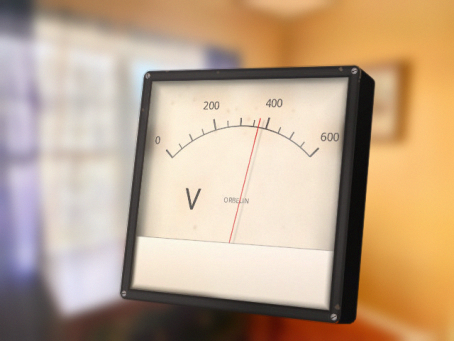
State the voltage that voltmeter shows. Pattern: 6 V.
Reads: 375 V
